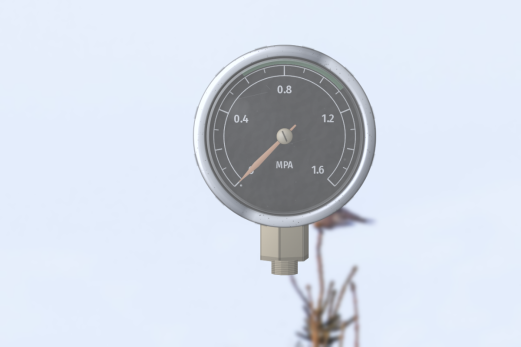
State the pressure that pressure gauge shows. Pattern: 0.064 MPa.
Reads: 0 MPa
